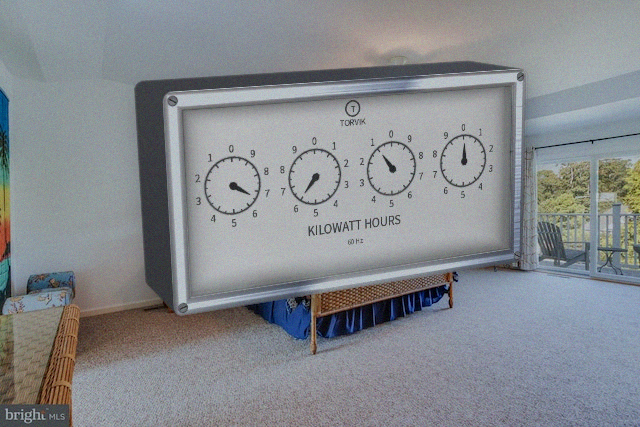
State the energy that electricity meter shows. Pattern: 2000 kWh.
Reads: 6610 kWh
